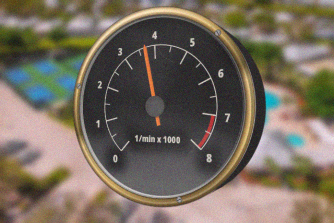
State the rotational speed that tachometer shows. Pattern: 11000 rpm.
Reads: 3750 rpm
